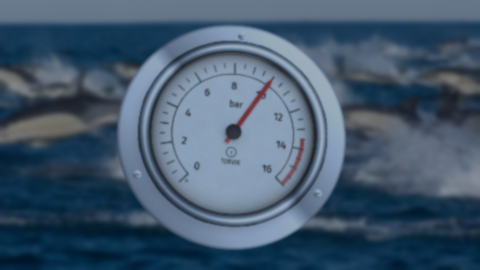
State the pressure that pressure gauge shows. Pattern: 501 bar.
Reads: 10 bar
